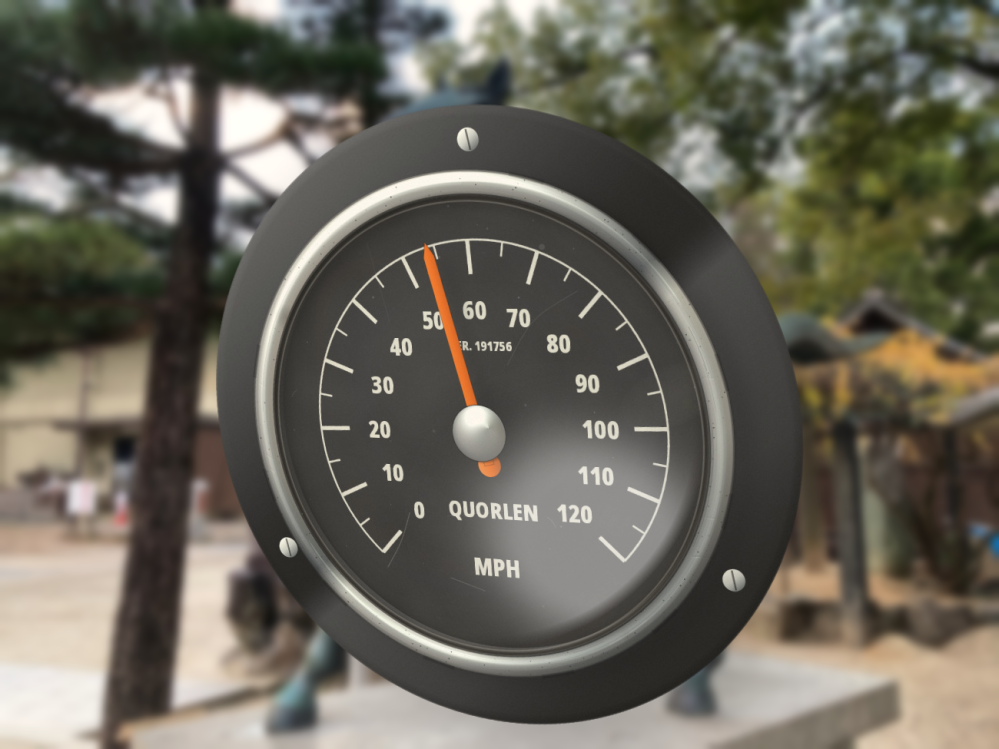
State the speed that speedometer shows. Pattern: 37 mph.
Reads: 55 mph
